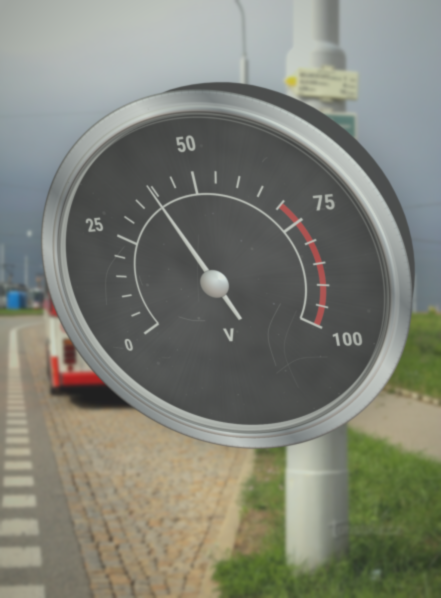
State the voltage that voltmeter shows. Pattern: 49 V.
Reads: 40 V
